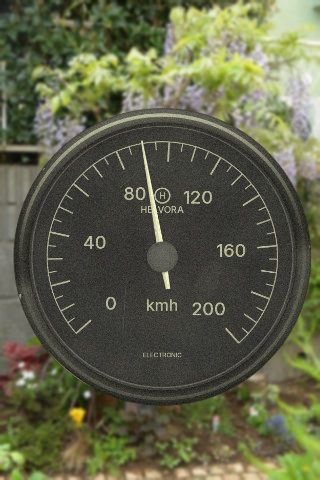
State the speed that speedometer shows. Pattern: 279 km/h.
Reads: 90 km/h
